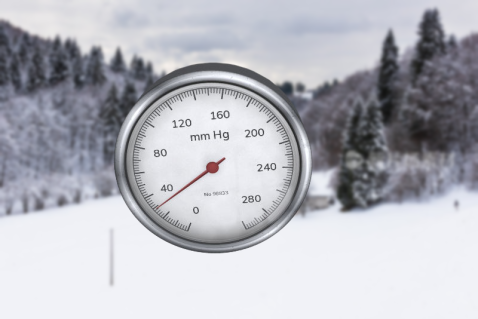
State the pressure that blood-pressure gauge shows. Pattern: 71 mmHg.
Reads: 30 mmHg
